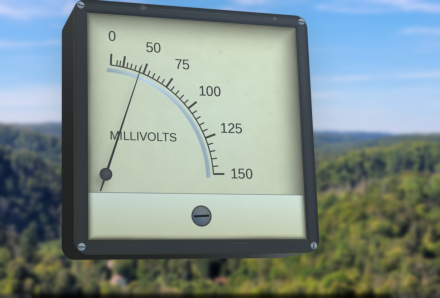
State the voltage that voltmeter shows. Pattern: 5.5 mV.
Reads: 45 mV
